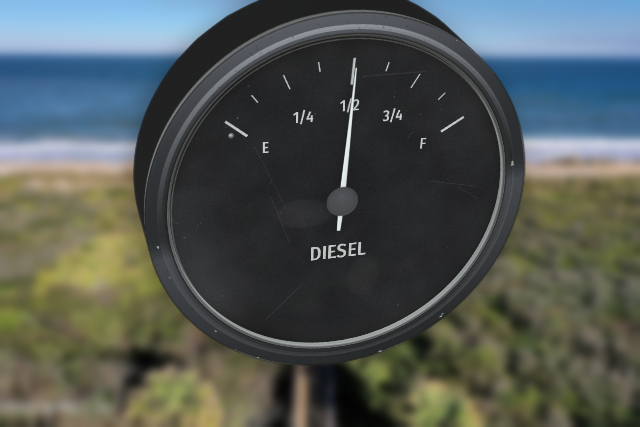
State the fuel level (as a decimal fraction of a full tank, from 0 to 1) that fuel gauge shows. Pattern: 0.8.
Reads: 0.5
